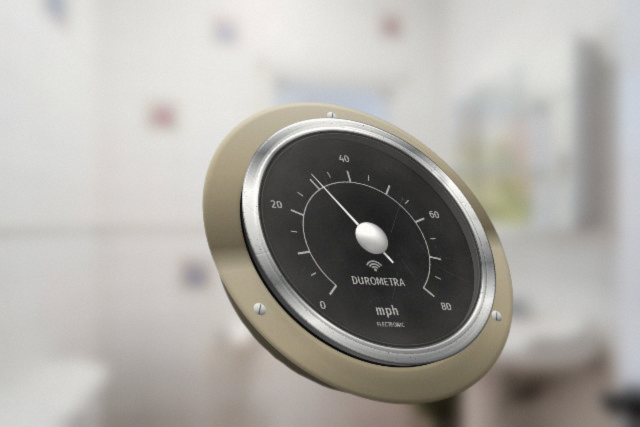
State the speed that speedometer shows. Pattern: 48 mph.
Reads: 30 mph
